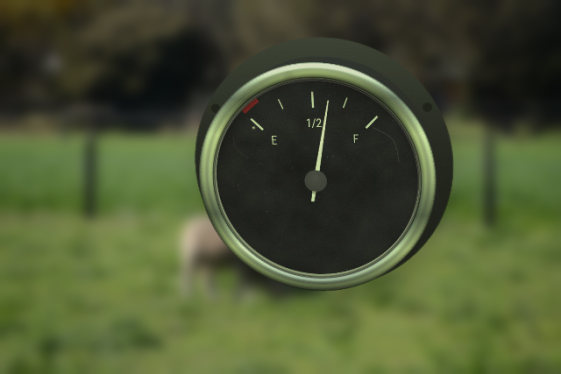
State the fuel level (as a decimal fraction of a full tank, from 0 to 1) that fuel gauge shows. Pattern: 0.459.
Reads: 0.625
